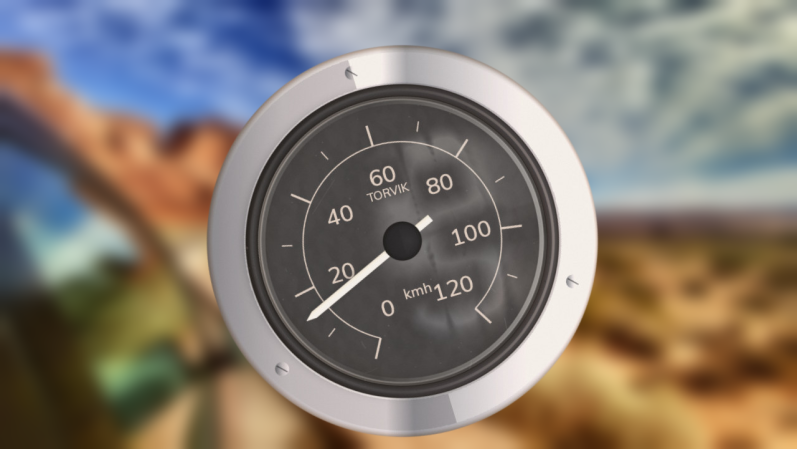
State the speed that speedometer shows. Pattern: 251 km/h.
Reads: 15 km/h
